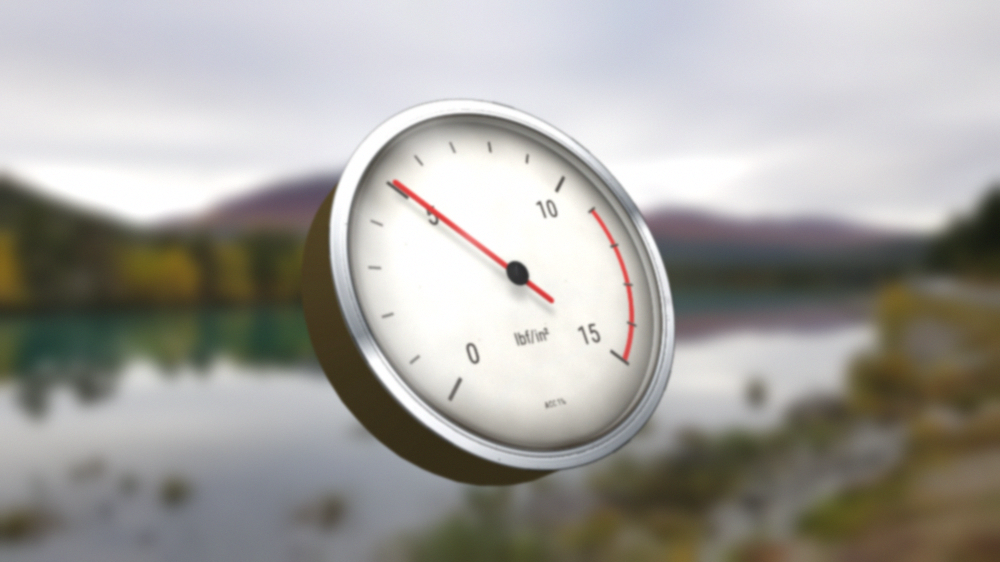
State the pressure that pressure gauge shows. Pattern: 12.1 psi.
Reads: 5 psi
